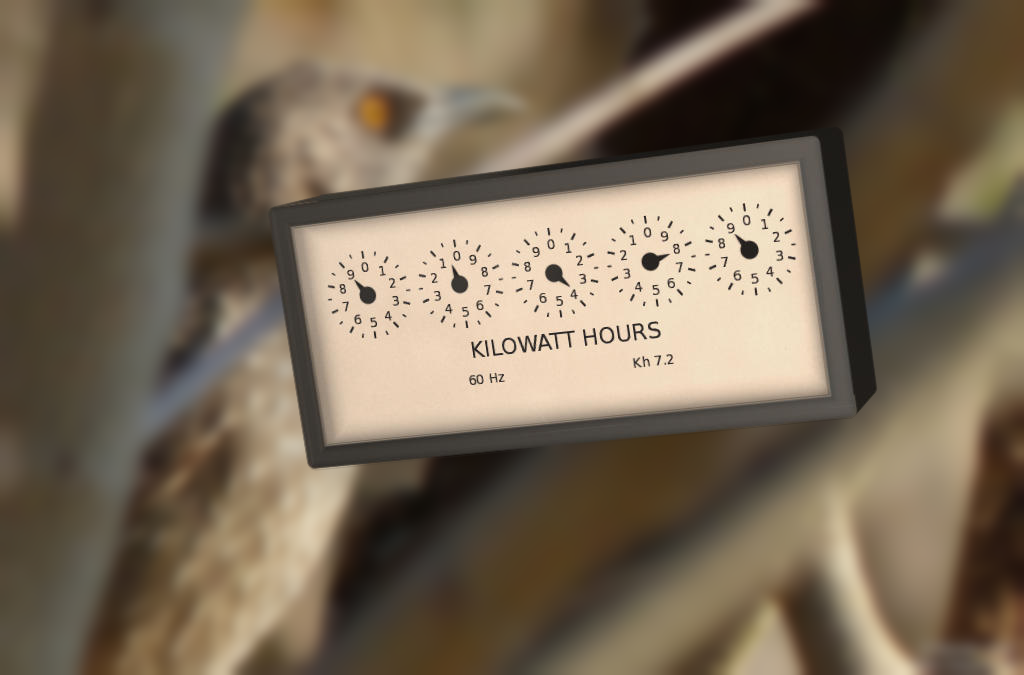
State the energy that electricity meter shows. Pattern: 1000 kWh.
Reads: 90379 kWh
